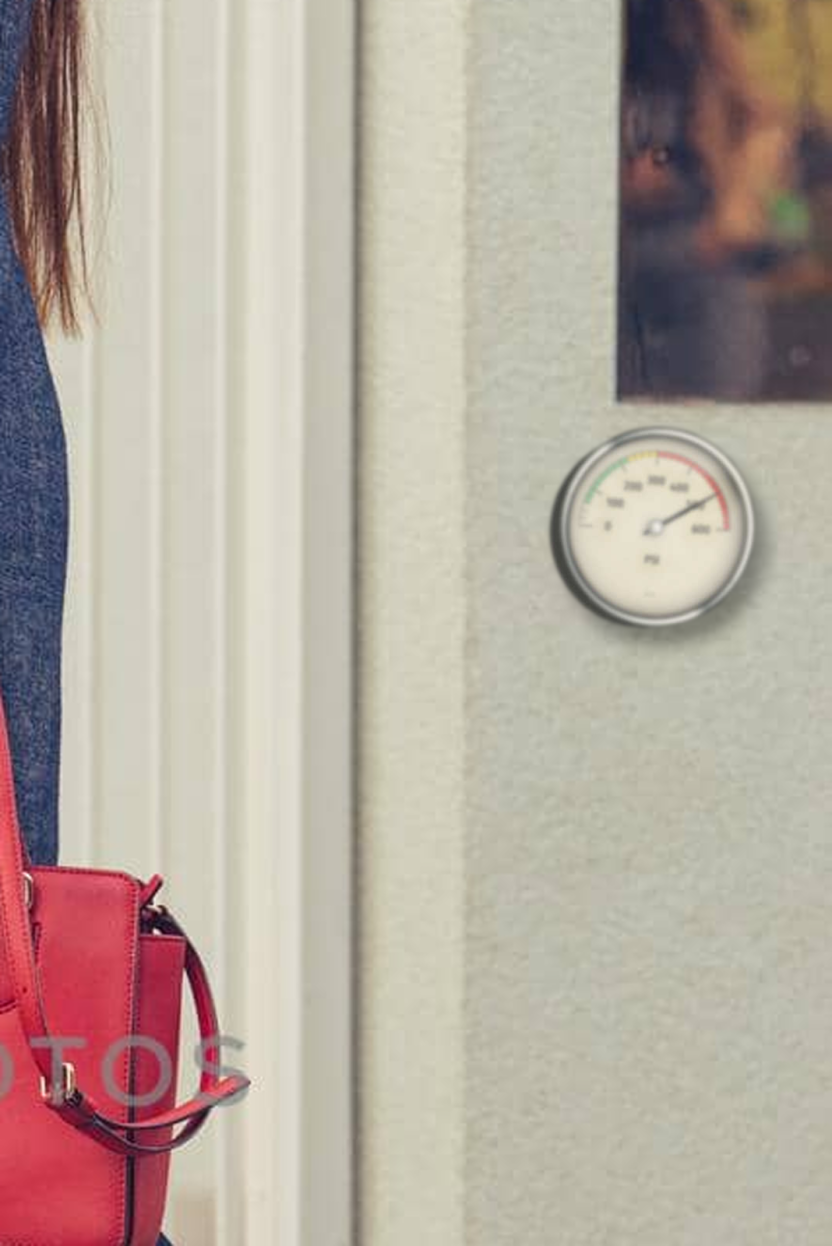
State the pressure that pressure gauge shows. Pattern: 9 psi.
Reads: 500 psi
